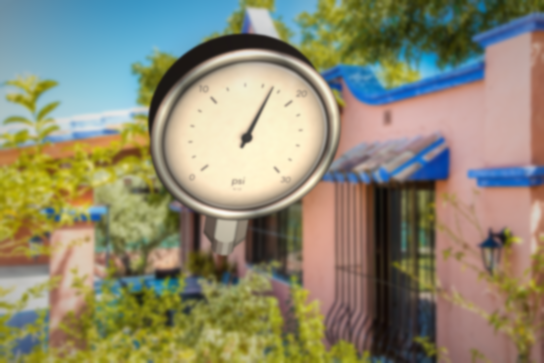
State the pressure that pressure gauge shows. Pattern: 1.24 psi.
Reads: 17 psi
